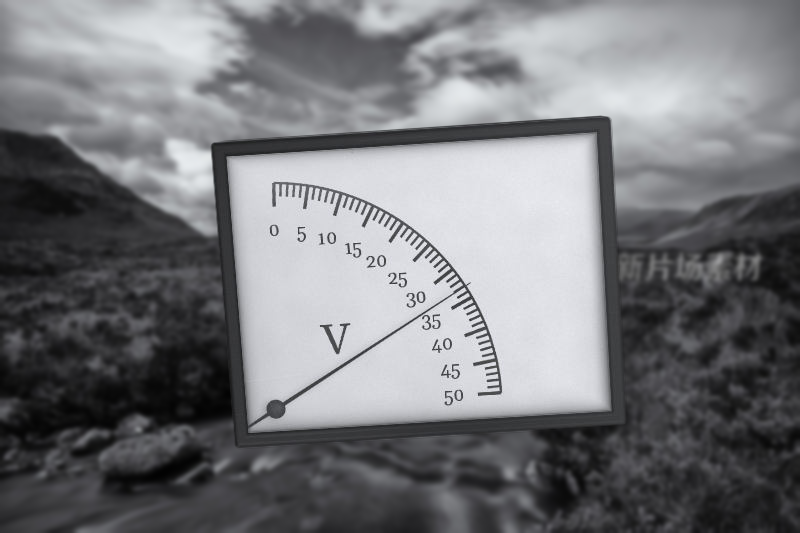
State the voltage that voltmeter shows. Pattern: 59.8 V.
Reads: 33 V
